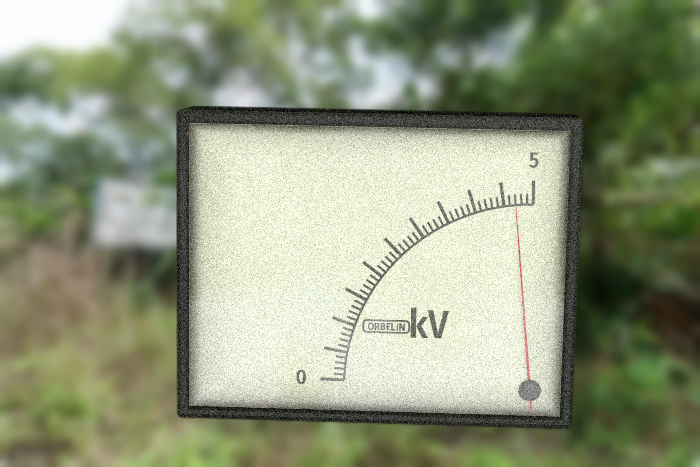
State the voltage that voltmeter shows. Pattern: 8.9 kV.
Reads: 4.7 kV
